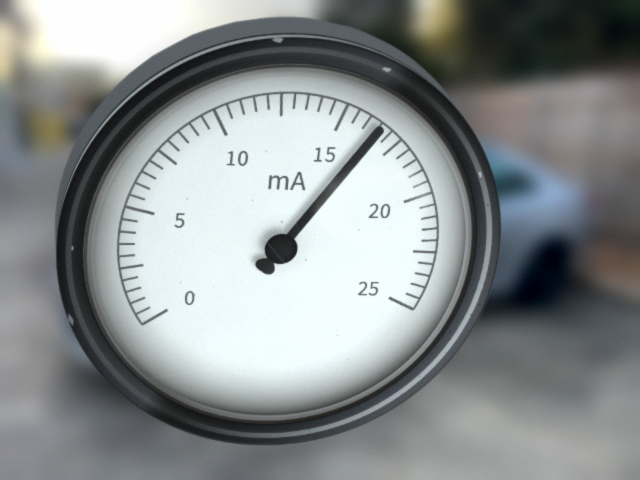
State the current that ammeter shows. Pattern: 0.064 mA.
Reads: 16.5 mA
